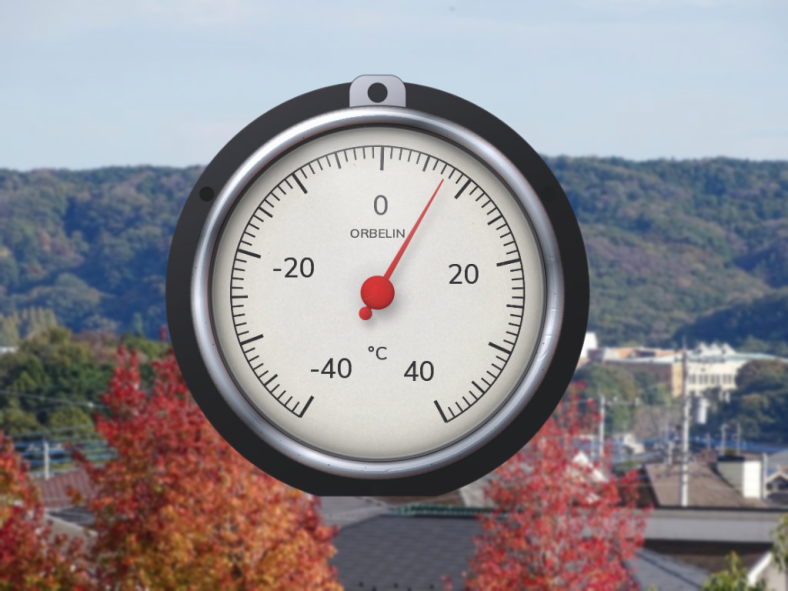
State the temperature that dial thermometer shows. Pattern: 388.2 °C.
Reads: 7.5 °C
